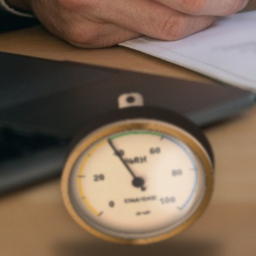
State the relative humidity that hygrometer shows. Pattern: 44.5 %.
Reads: 40 %
